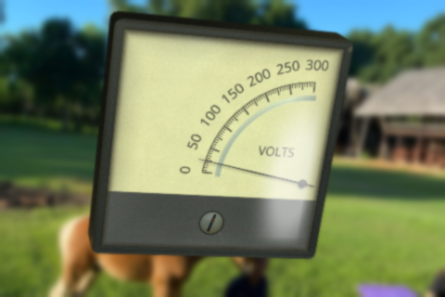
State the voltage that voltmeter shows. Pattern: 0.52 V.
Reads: 25 V
